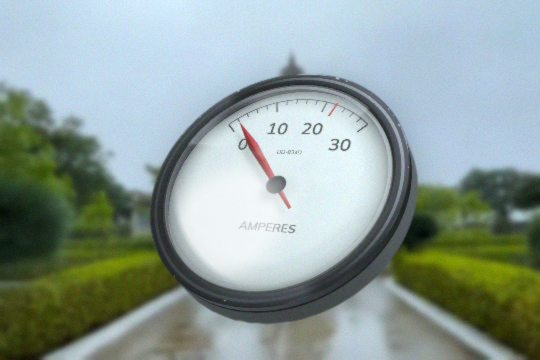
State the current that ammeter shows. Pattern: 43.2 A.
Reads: 2 A
